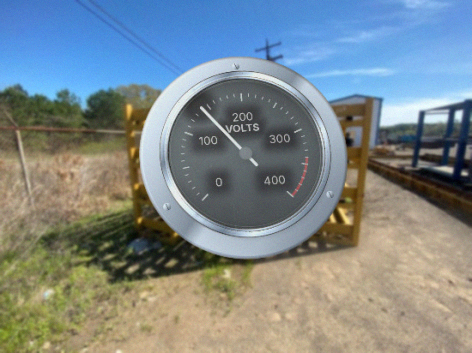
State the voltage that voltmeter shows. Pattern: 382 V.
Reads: 140 V
